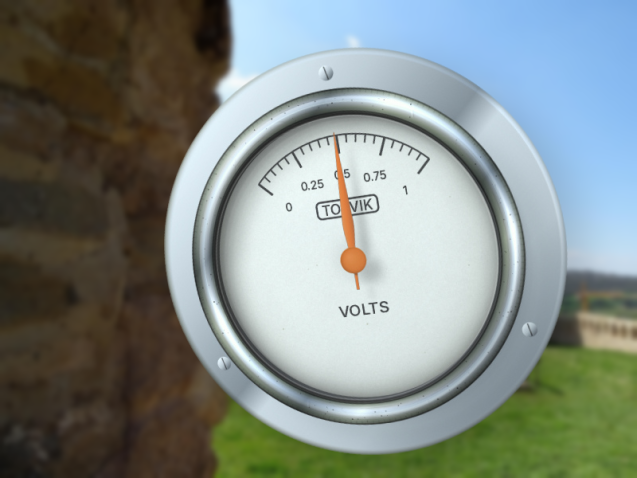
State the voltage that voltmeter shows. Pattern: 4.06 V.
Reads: 0.5 V
